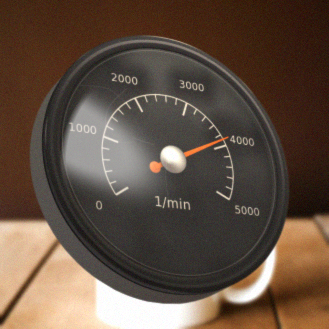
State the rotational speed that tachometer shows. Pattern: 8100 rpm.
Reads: 3900 rpm
